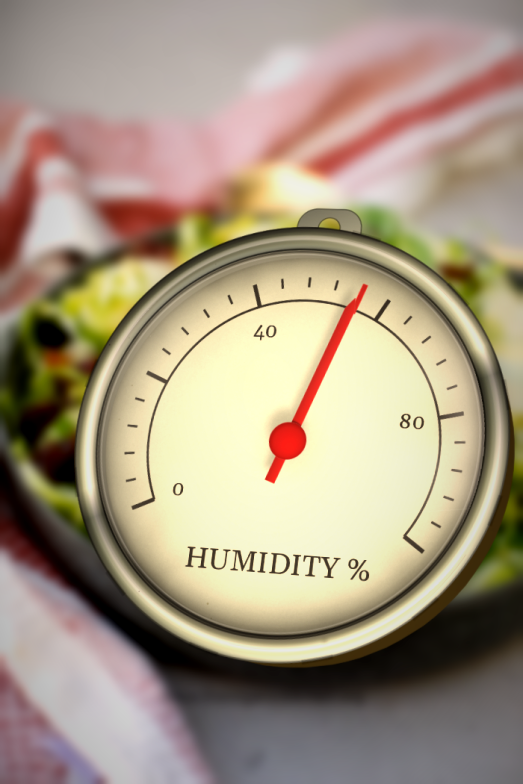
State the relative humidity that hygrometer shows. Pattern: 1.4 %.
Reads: 56 %
